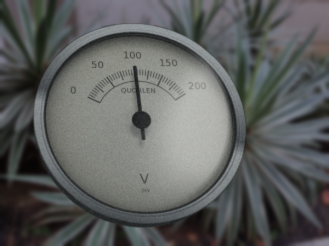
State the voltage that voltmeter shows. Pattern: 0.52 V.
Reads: 100 V
